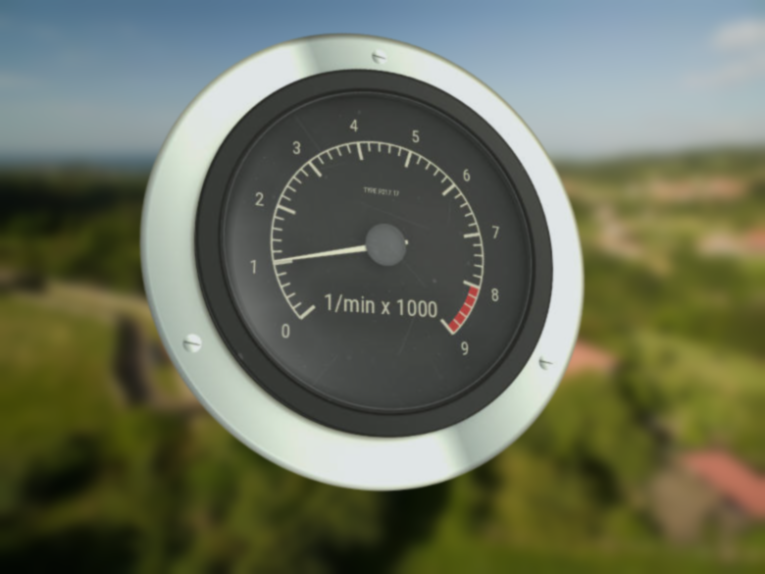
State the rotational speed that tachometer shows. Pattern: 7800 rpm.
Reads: 1000 rpm
